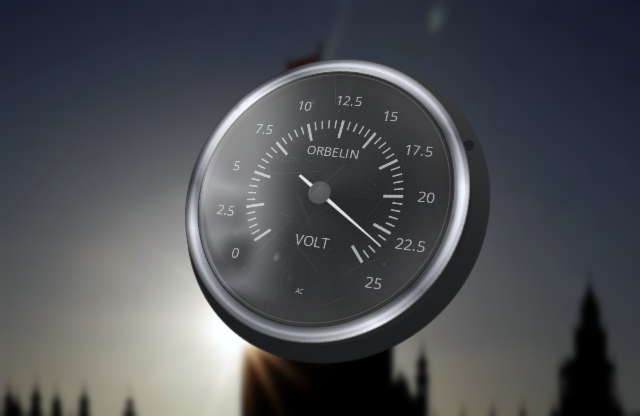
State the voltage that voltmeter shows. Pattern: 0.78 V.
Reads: 23.5 V
